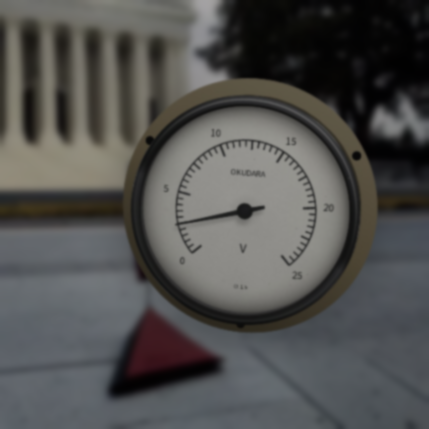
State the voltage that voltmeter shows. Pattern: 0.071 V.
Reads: 2.5 V
